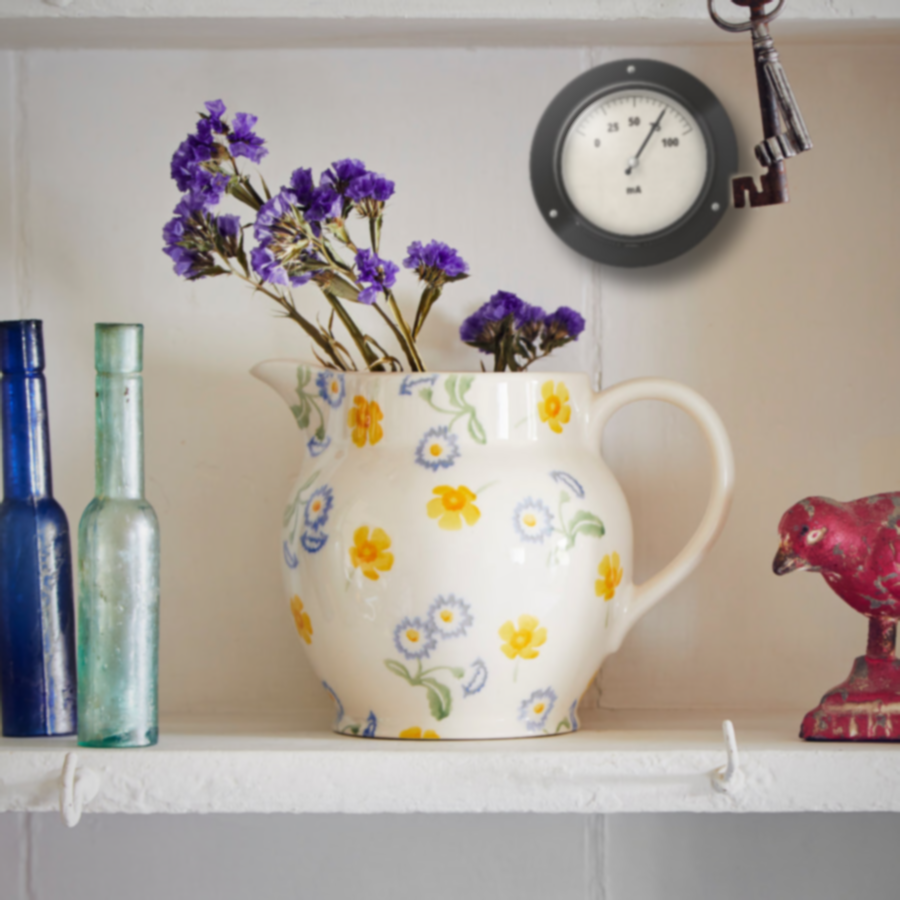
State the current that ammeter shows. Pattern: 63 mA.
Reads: 75 mA
